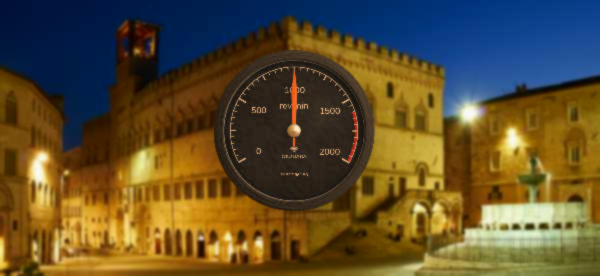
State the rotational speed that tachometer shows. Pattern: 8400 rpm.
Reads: 1000 rpm
